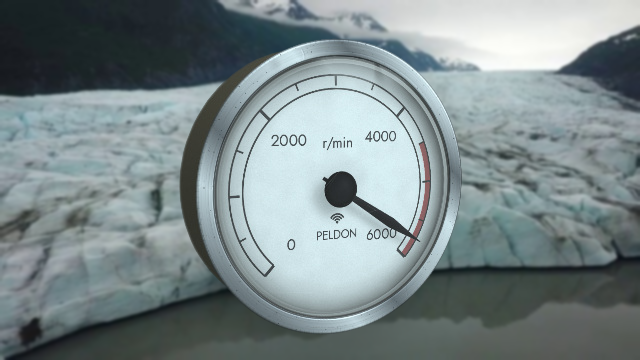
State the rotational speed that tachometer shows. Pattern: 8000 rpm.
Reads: 5750 rpm
